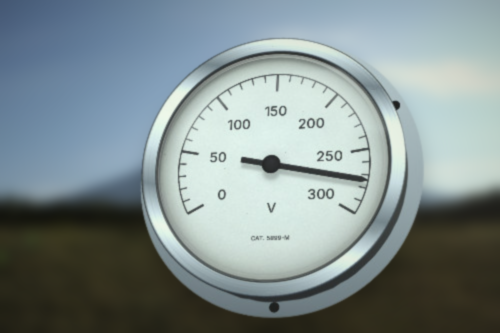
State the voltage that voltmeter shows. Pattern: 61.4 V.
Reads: 275 V
